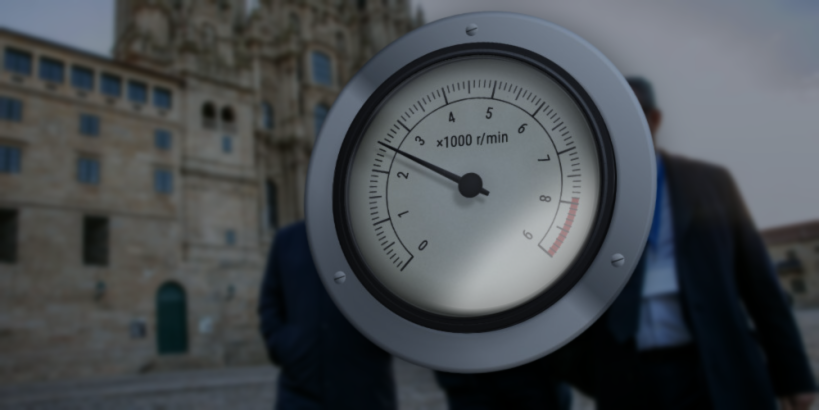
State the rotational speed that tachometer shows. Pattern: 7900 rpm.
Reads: 2500 rpm
